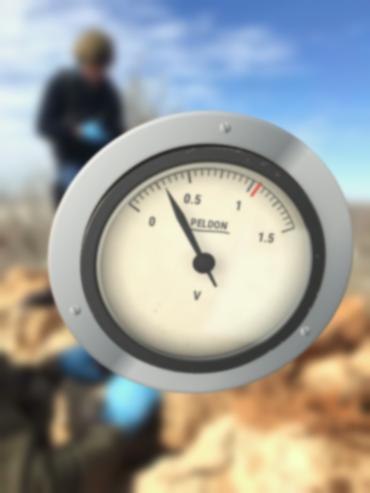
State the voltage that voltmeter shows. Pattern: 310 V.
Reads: 0.3 V
